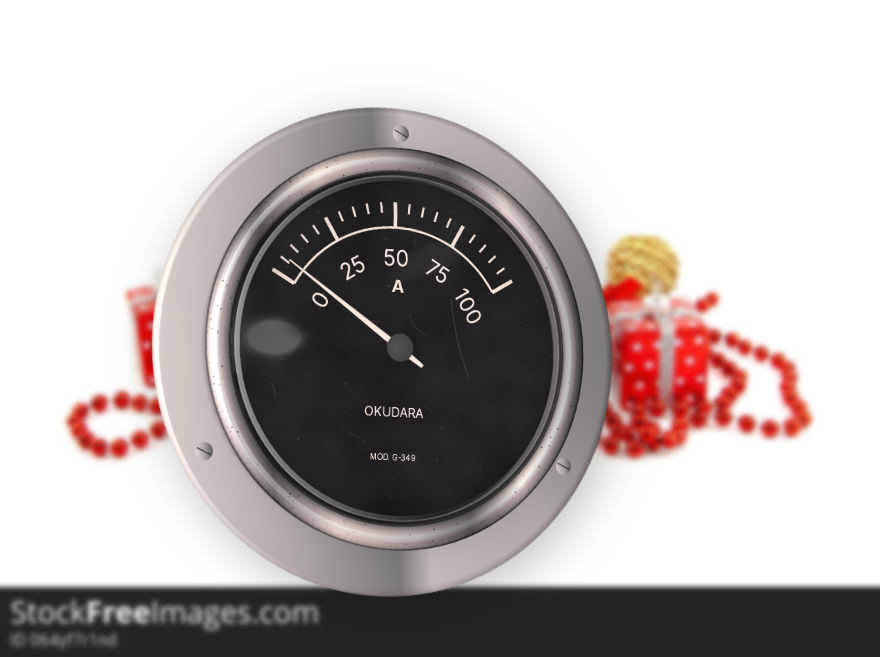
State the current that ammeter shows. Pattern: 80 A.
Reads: 5 A
